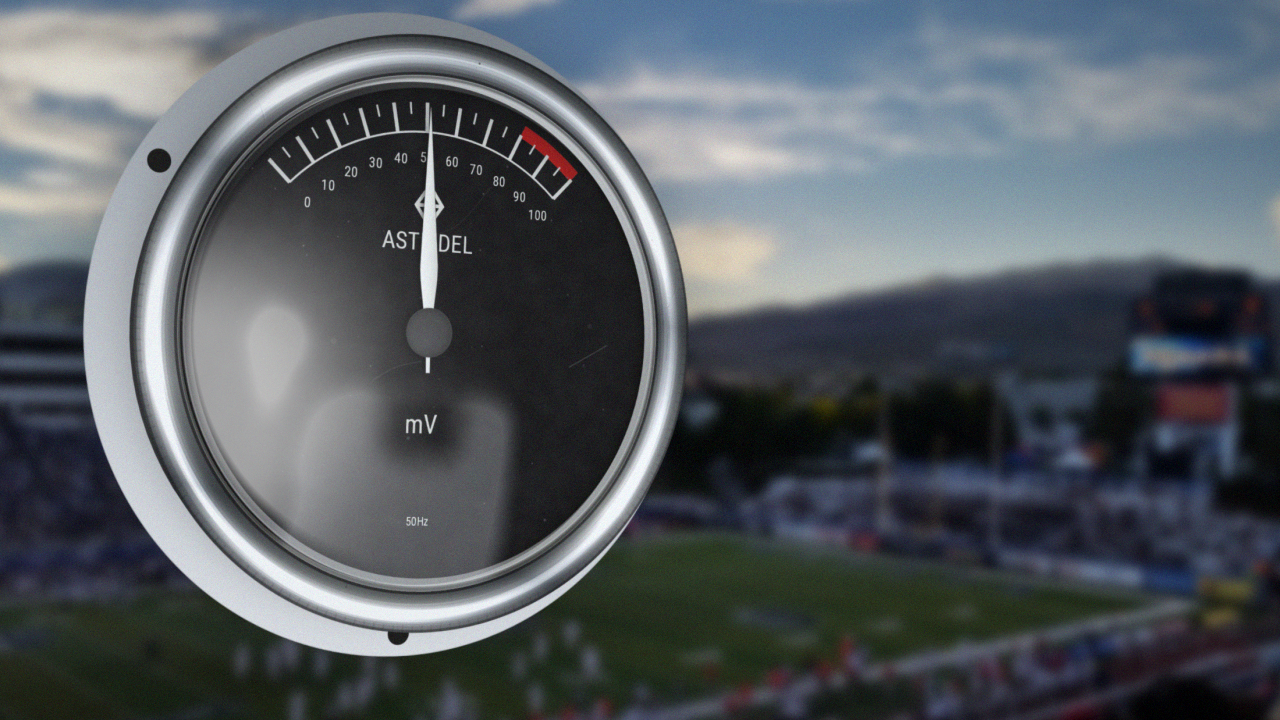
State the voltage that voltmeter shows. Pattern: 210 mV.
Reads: 50 mV
